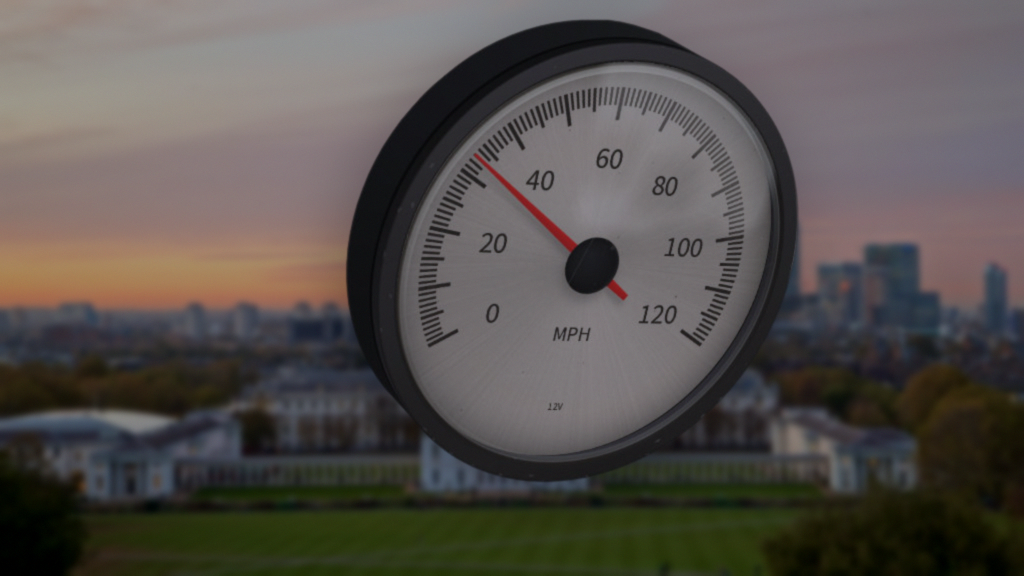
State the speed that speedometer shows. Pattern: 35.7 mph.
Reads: 33 mph
